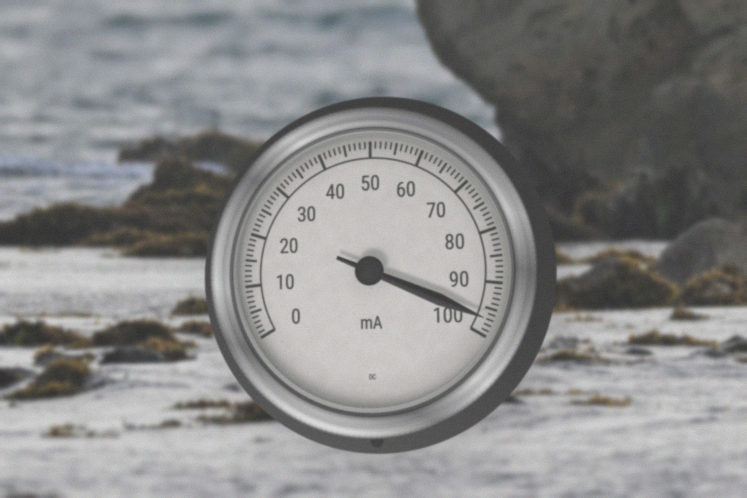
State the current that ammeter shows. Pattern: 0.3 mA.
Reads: 97 mA
